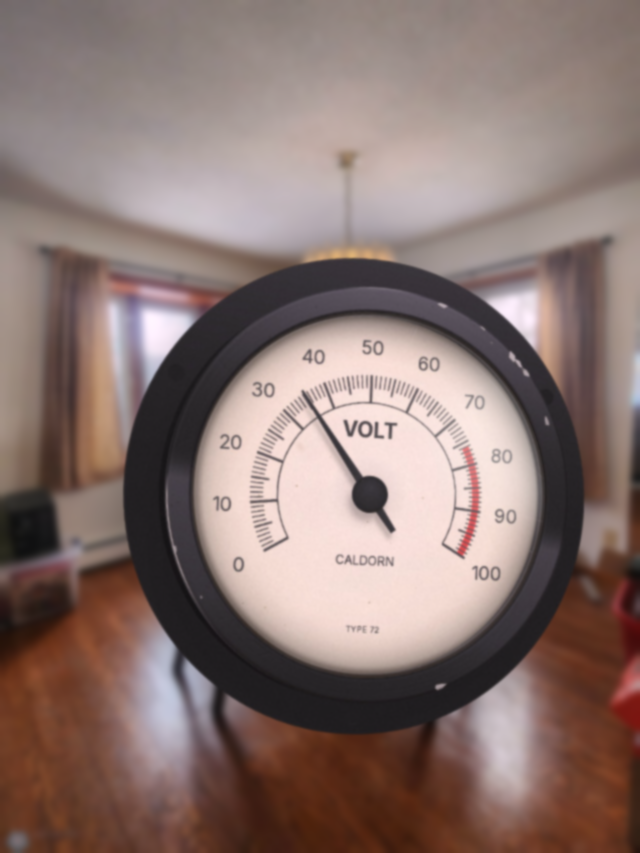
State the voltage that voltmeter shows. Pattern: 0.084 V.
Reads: 35 V
